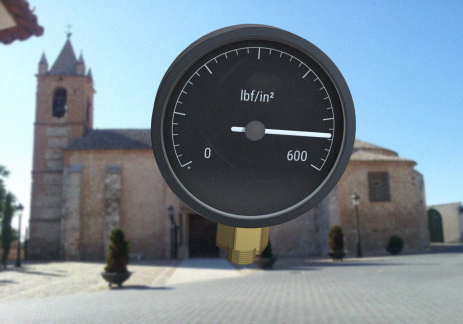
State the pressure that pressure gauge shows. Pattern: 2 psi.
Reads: 530 psi
